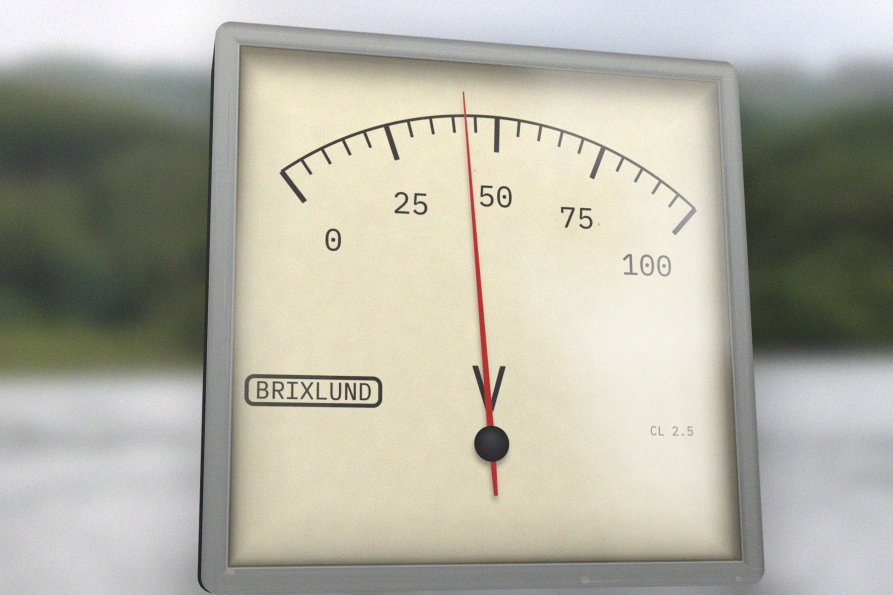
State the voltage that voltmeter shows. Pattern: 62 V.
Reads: 42.5 V
